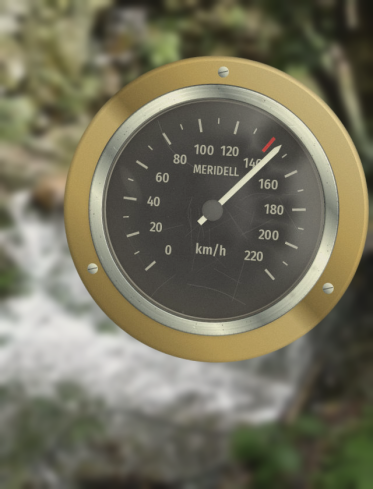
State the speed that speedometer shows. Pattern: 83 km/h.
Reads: 145 km/h
